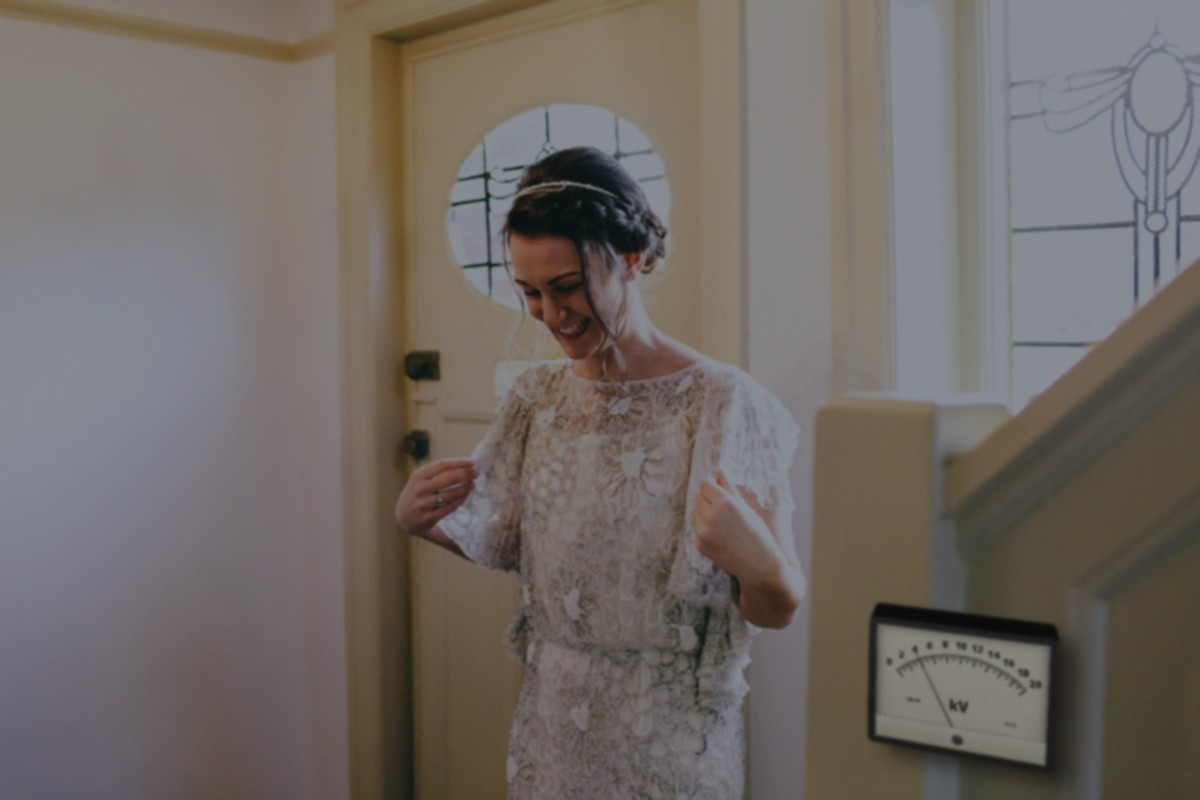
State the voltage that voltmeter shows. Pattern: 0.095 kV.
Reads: 4 kV
